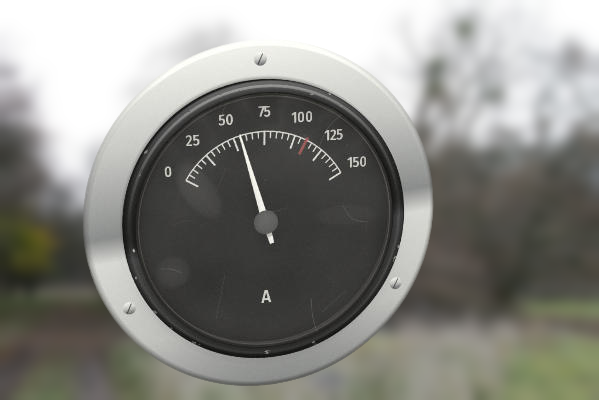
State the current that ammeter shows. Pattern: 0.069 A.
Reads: 55 A
